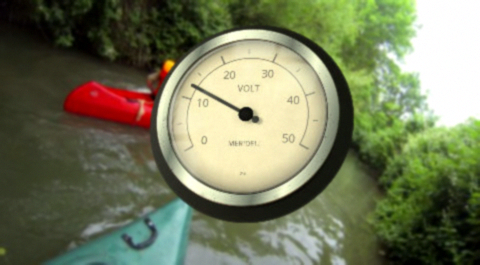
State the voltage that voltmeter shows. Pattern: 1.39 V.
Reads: 12.5 V
